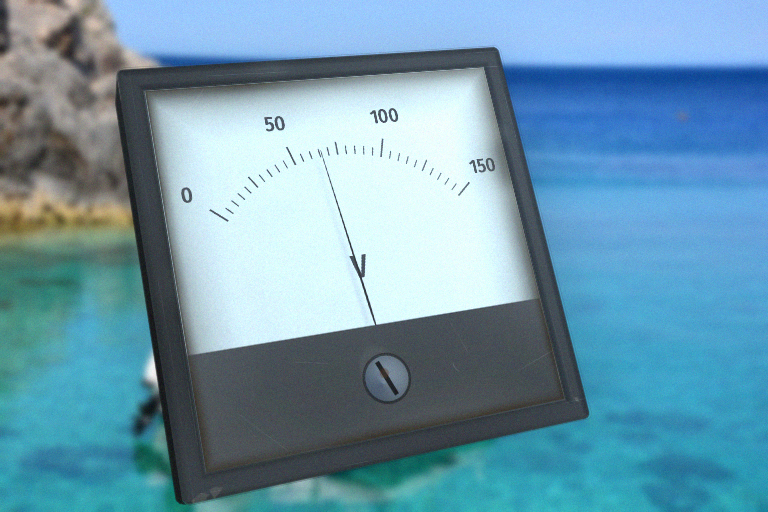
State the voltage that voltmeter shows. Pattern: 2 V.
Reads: 65 V
